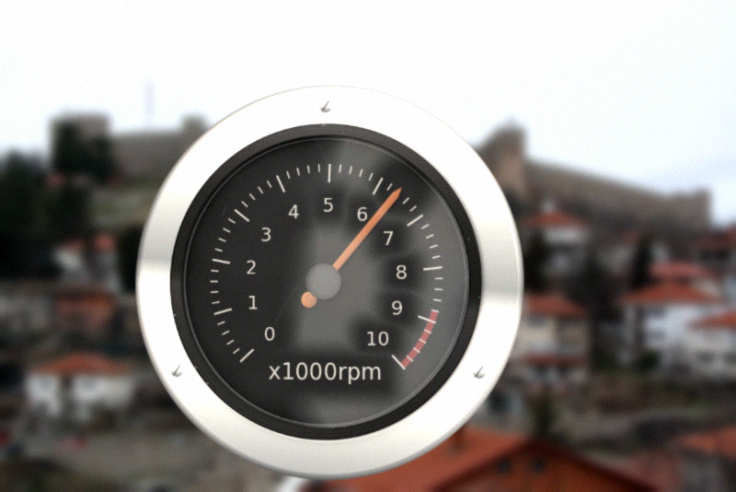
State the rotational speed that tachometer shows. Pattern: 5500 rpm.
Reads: 6400 rpm
